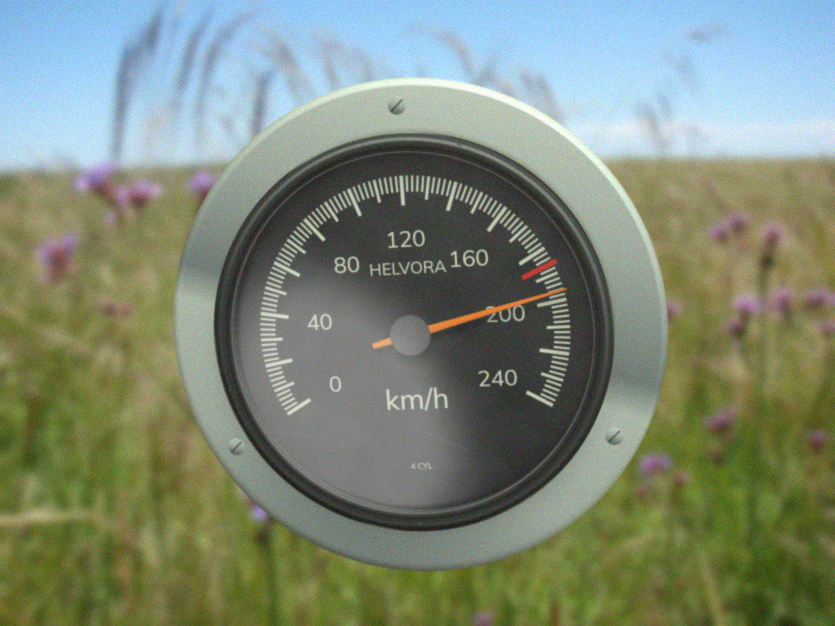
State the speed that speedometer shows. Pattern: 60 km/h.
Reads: 196 km/h
